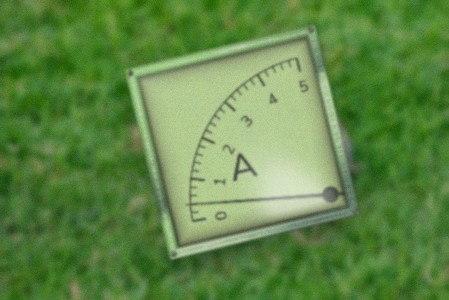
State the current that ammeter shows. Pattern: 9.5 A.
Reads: 0.4 A
